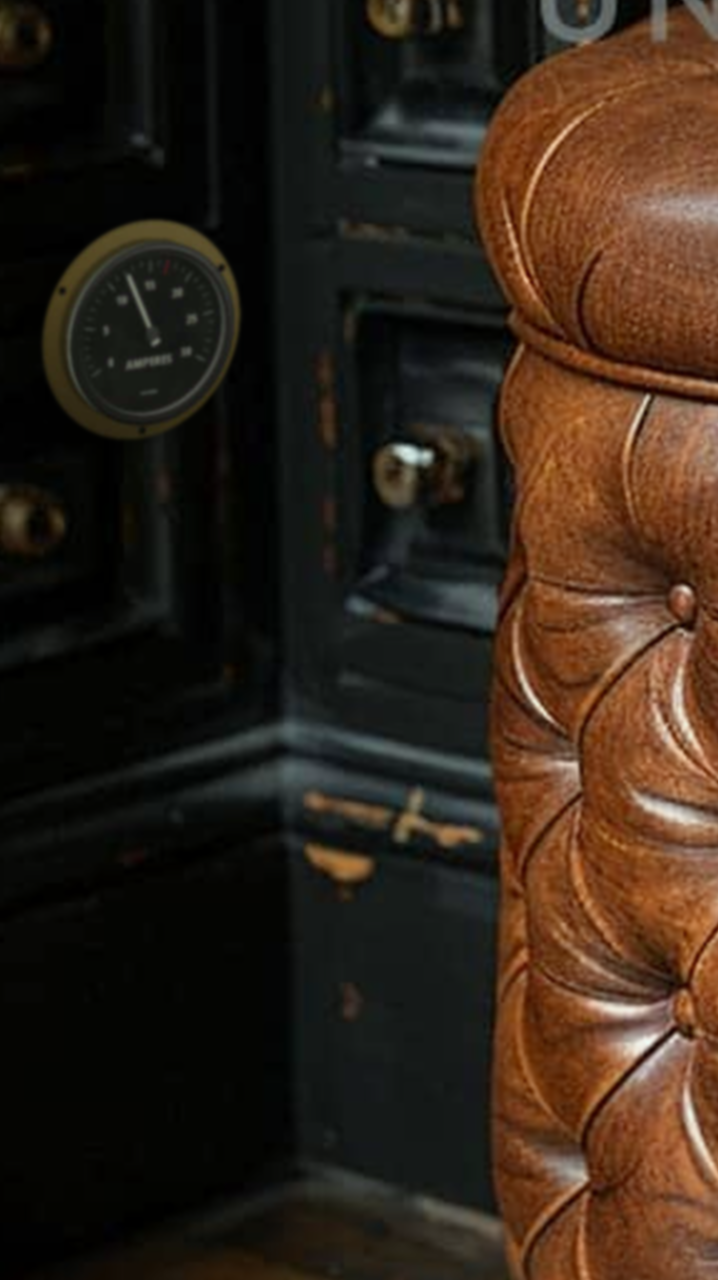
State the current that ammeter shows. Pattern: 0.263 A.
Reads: 12 A
